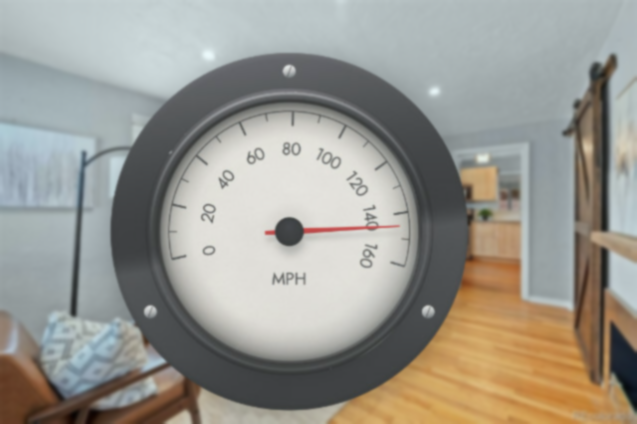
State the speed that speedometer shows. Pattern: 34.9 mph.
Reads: 145 mph
